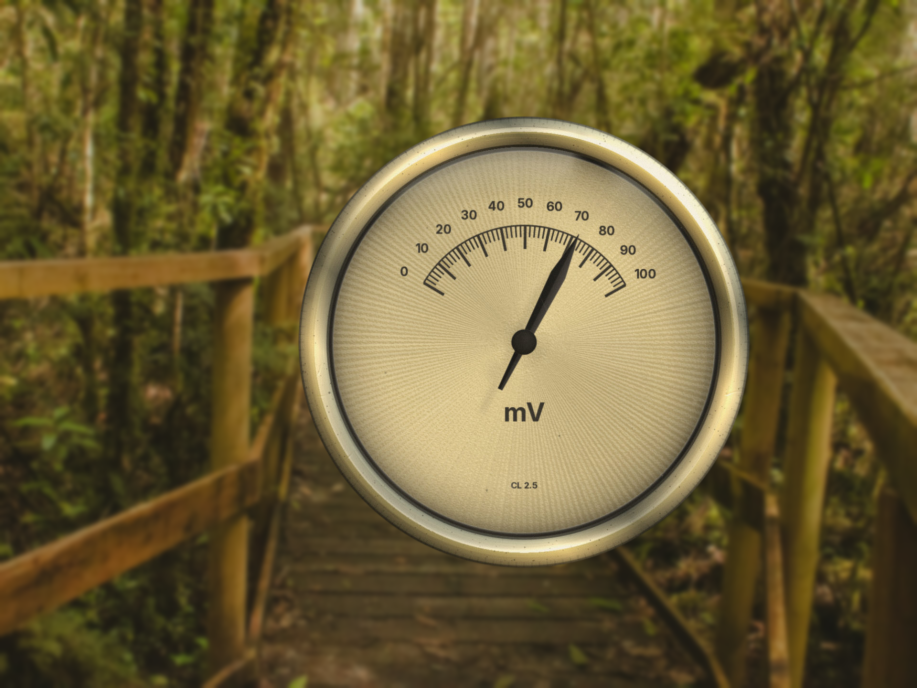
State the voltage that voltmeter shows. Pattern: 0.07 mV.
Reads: 72 mV
